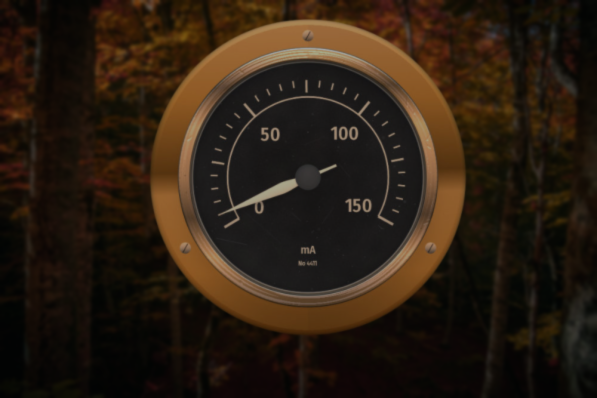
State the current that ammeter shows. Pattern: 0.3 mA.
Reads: 5 mA
